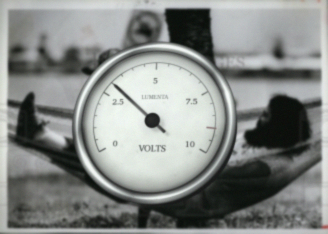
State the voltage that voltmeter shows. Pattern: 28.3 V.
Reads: 3 V
